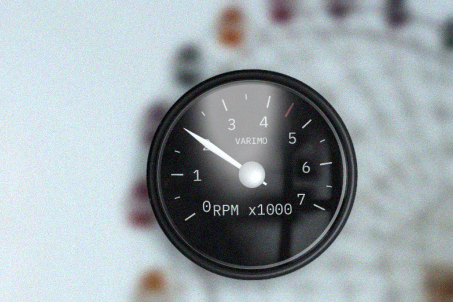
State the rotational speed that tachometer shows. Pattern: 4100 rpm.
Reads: 2000 rpm
